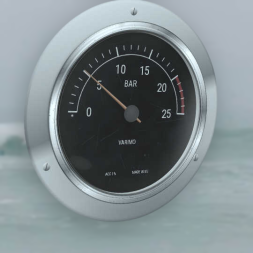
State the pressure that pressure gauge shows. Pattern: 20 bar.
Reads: 5 bar
